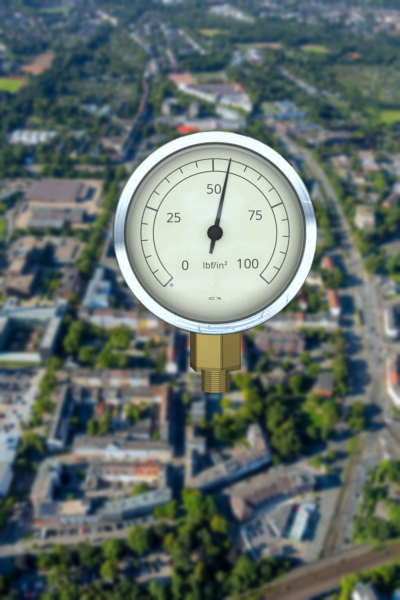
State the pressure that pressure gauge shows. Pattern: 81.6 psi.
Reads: 55 psi
